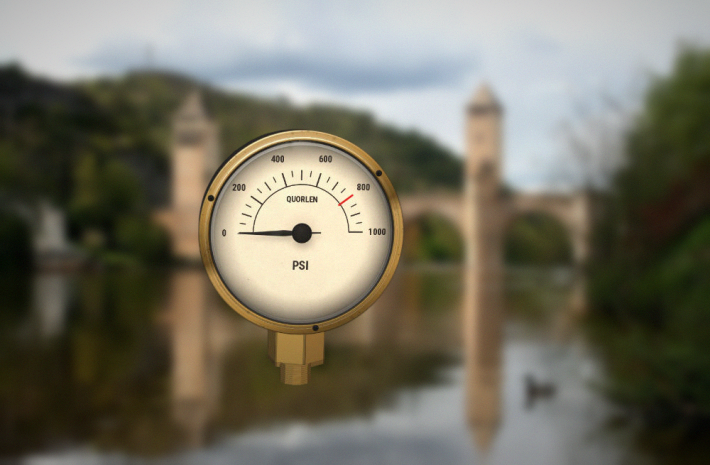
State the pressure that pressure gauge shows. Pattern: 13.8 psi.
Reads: 0 psi
